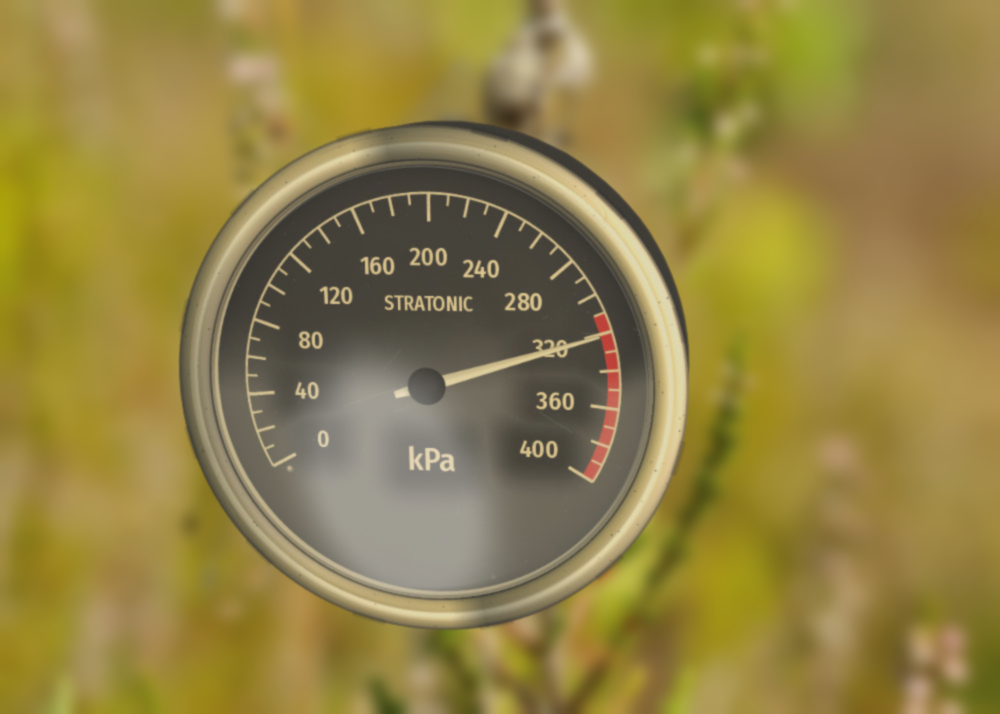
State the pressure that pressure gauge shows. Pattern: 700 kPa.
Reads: 320 kPa
